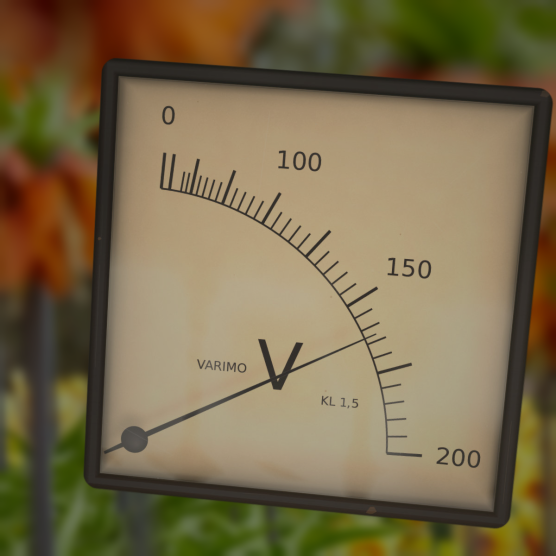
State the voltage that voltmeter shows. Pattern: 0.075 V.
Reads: 162.5 V
